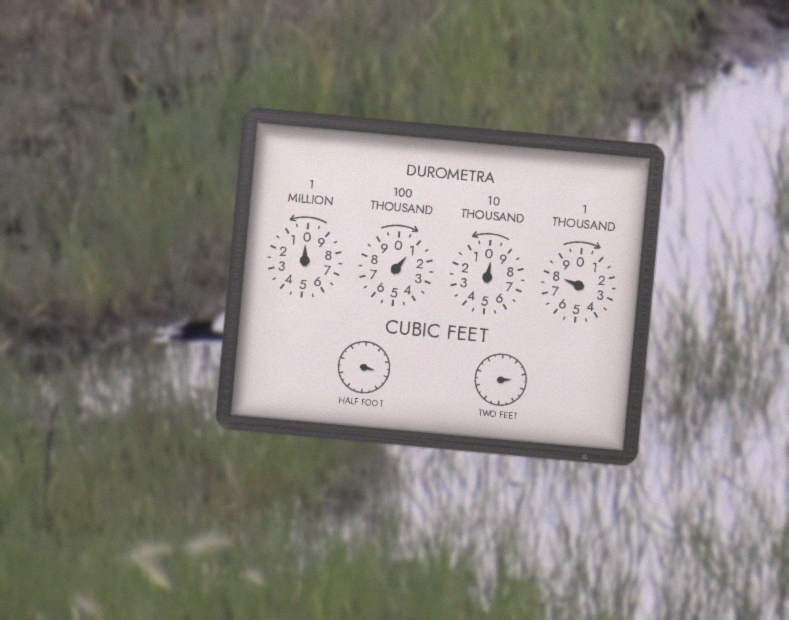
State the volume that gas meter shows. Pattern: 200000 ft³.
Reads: 9800 ft³
